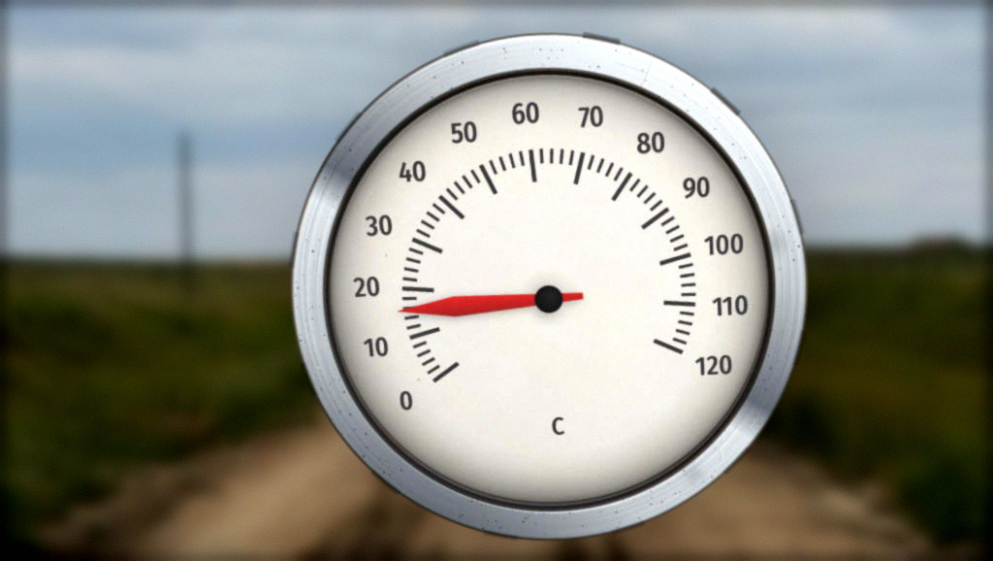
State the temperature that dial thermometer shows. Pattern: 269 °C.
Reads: 16 °C
